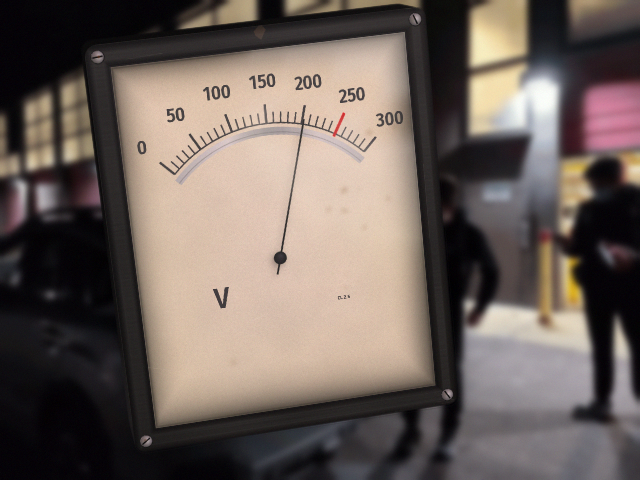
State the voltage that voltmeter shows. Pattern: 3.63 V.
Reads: 200 V
